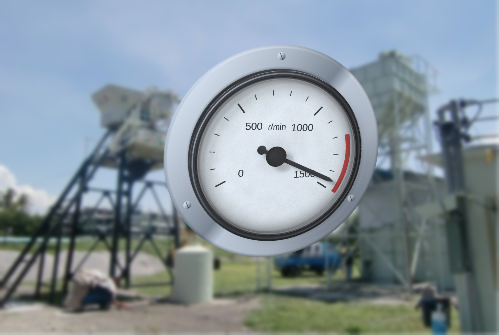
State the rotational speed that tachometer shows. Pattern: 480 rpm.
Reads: 1450 rpm
